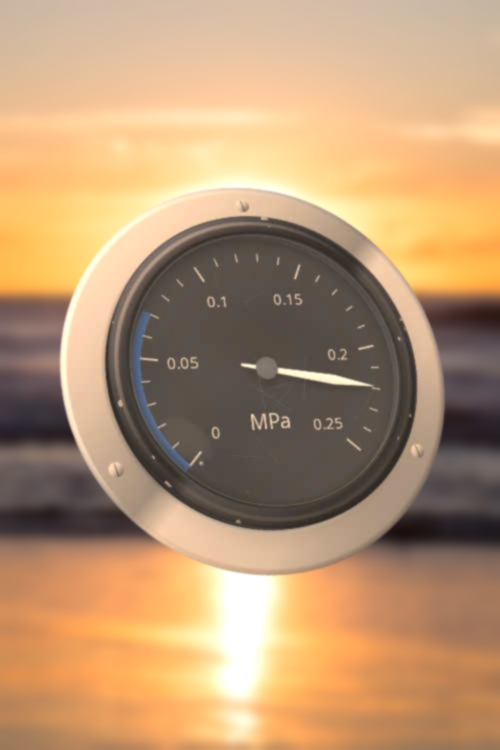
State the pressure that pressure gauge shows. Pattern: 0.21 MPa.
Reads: 0.22 MPa
